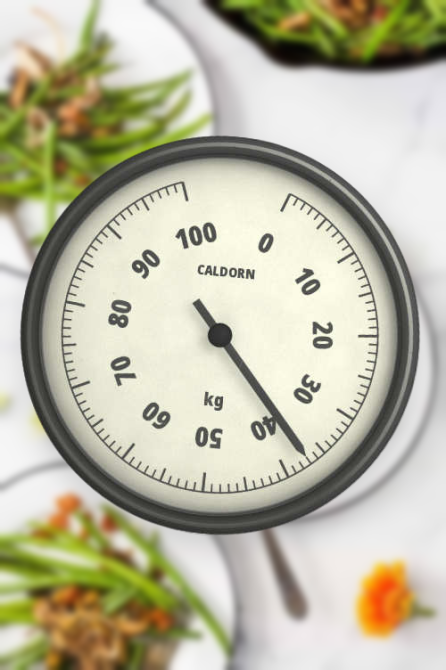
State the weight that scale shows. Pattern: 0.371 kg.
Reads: 37 kg
